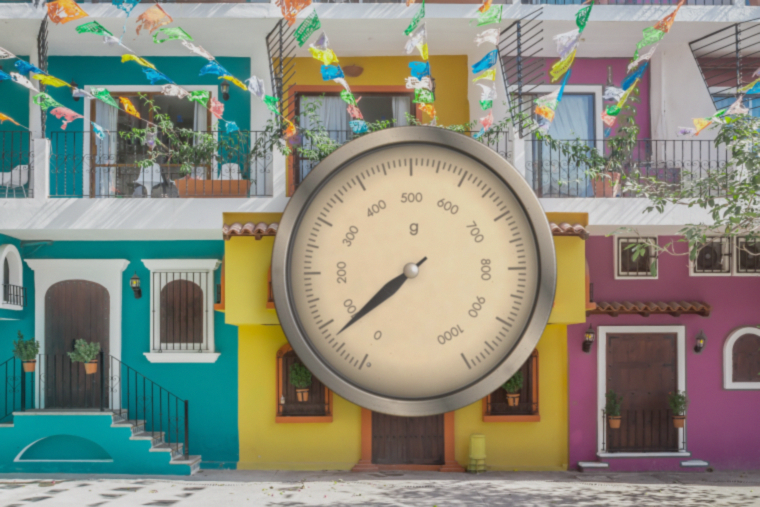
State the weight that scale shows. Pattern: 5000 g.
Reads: 70 g
